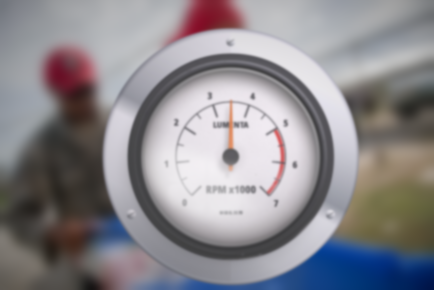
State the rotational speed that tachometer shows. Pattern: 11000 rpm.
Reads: 3500 rpm
